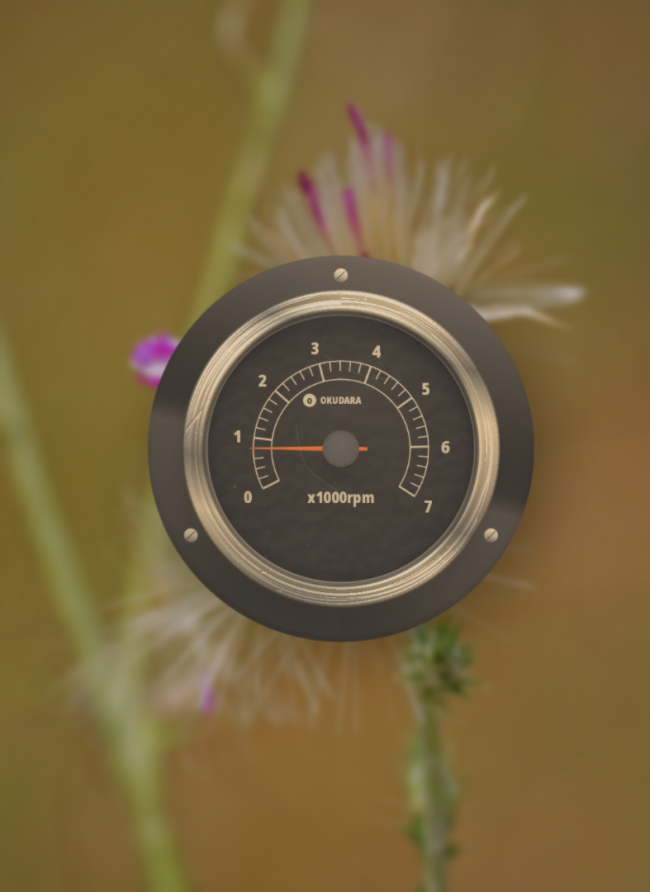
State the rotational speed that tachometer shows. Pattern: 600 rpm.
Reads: 800 rpm
